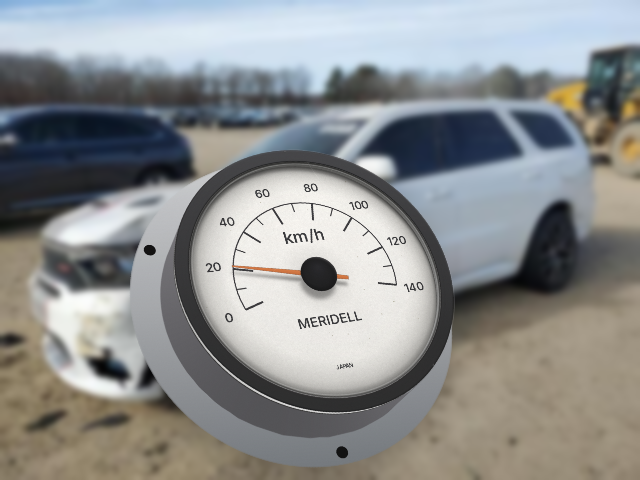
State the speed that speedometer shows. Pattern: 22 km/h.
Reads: 20 km/h
